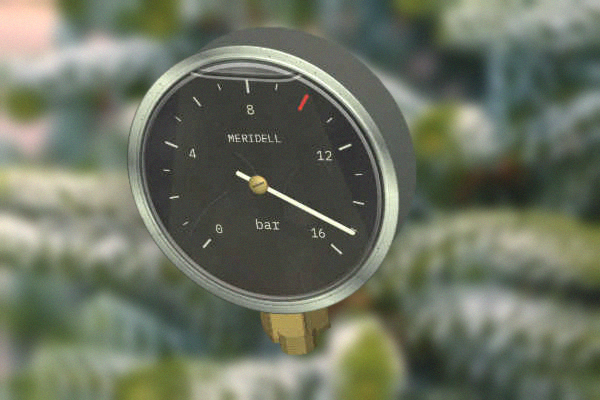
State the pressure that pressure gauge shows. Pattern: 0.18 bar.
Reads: 15 bar
